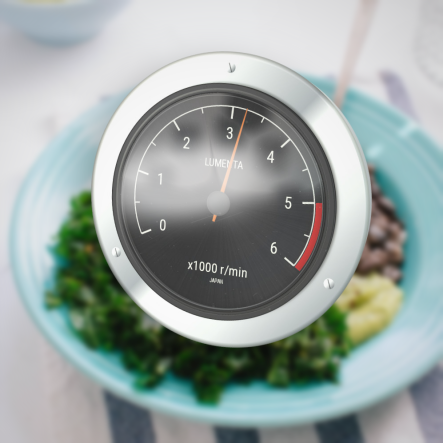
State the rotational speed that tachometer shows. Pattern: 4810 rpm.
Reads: 3250 rpm
